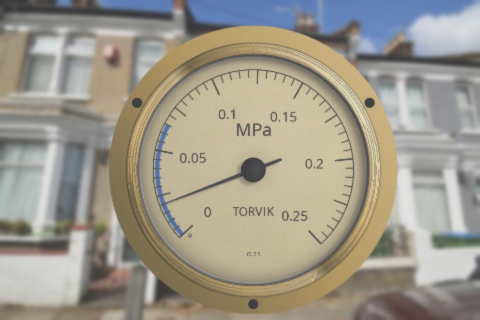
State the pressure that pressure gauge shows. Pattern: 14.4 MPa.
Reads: 0.02 MPa
